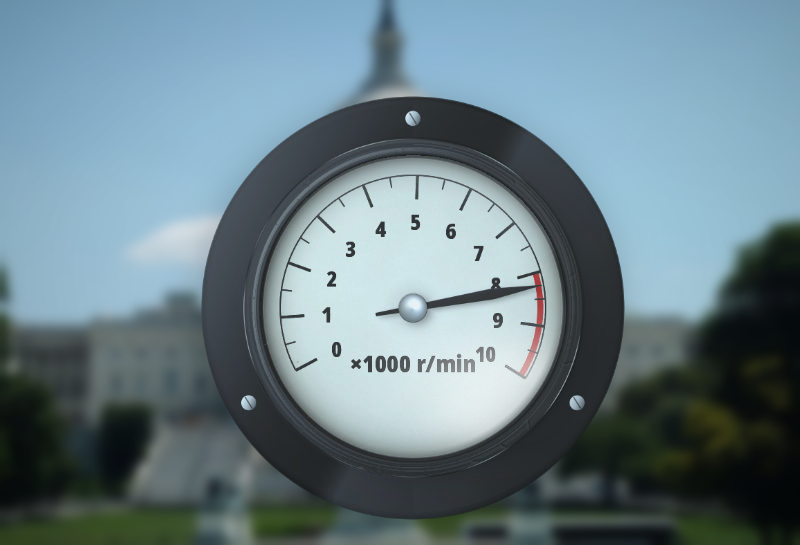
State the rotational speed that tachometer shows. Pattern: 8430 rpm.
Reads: 8250 rpm
